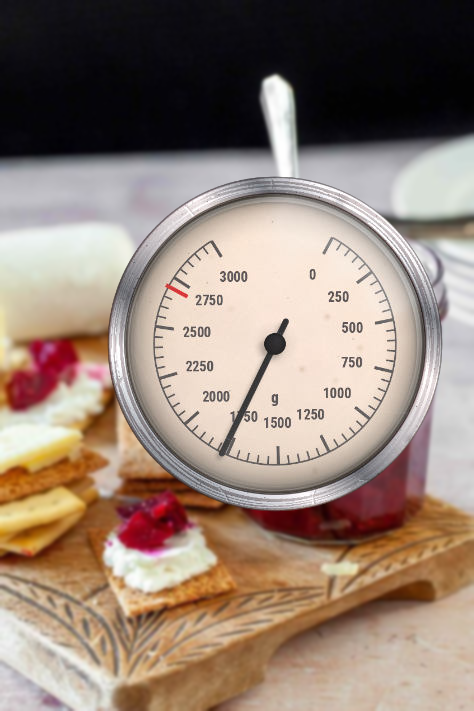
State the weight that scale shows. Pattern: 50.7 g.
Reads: 1775 g
